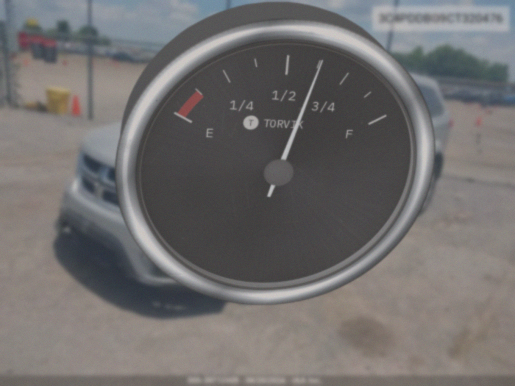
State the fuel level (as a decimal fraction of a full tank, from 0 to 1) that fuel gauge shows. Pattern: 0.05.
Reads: 0.625
